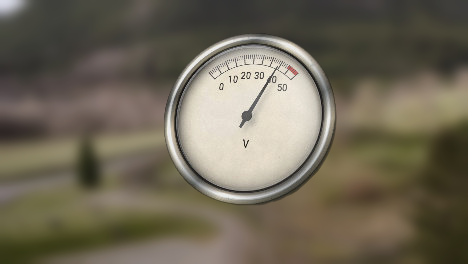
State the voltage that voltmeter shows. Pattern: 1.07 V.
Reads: 40 V
